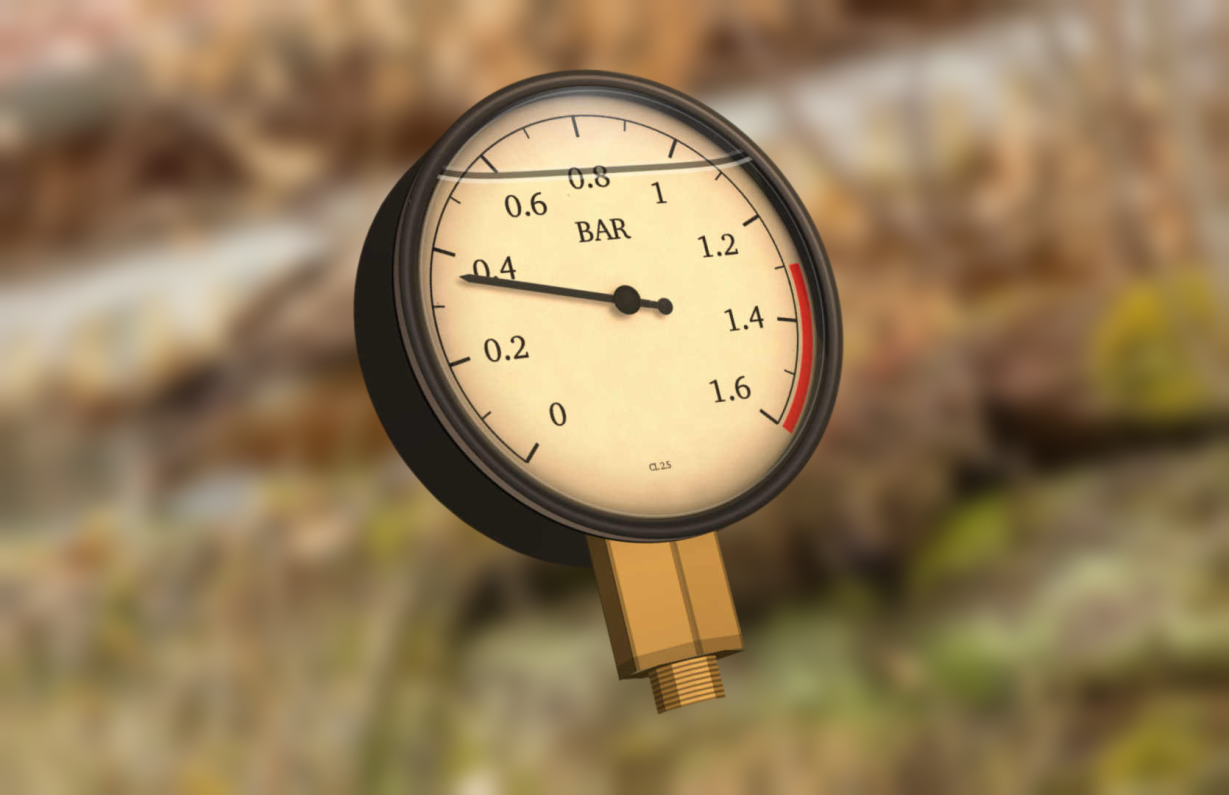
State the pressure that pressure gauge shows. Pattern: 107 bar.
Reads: 0.35 bar
